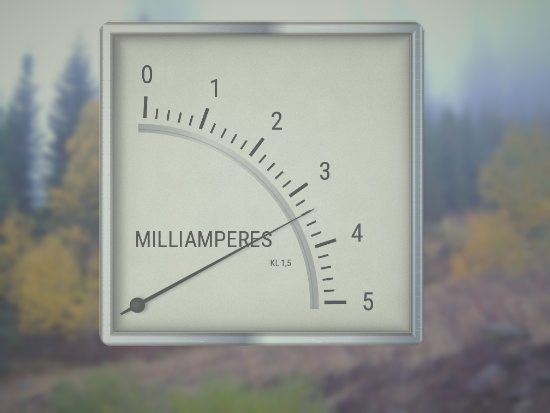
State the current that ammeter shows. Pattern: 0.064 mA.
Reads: 3.4 mA
